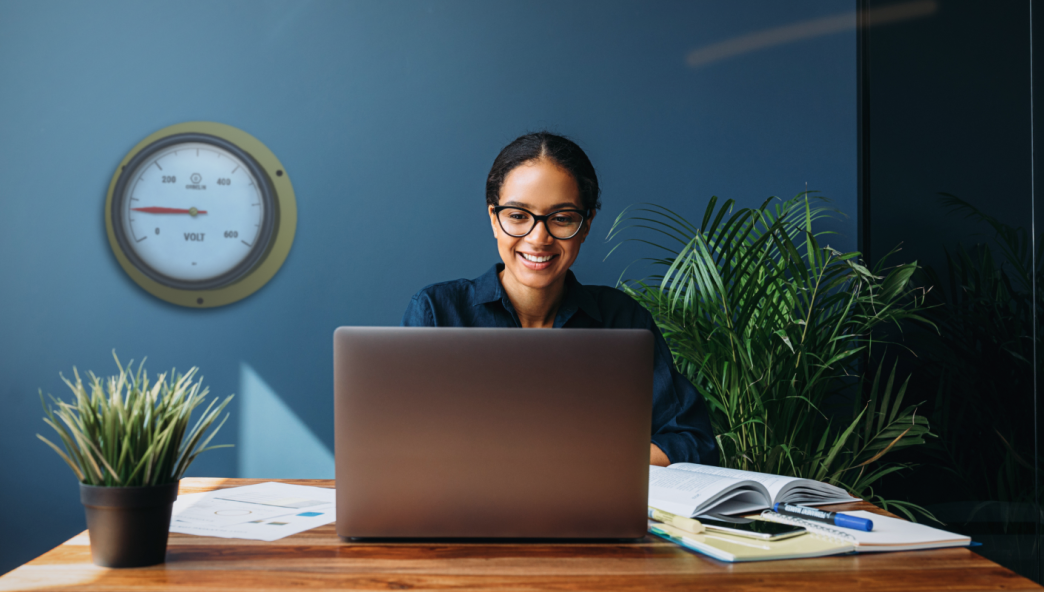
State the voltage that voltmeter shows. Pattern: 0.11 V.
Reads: 75 V
